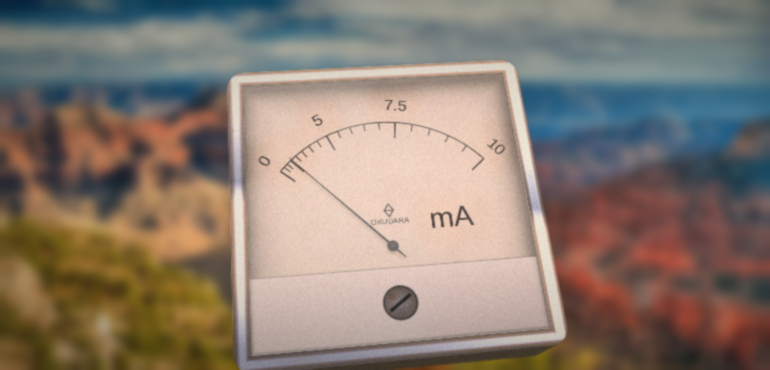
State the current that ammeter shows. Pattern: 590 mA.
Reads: 2.5 mA
